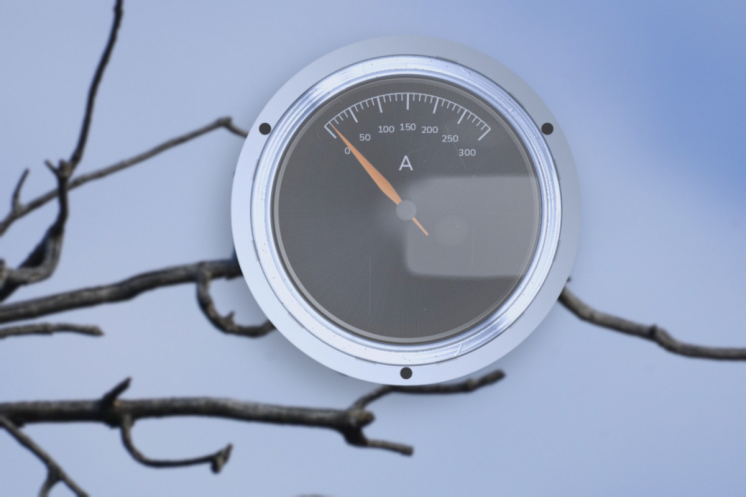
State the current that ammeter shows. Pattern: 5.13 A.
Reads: 10 A
